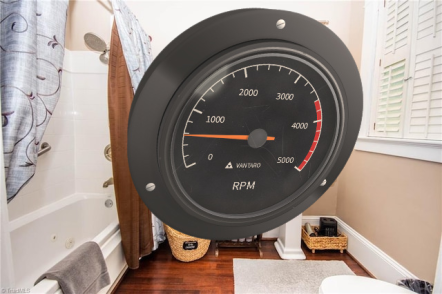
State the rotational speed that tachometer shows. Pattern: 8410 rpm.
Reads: 600 rpm
